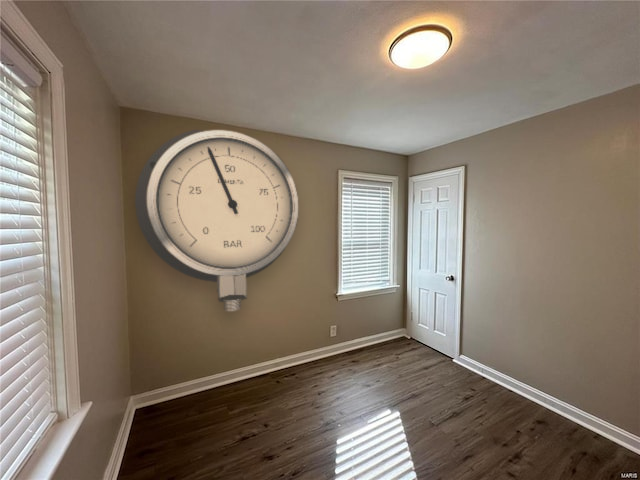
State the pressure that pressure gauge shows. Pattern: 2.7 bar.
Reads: 42.5 bar
